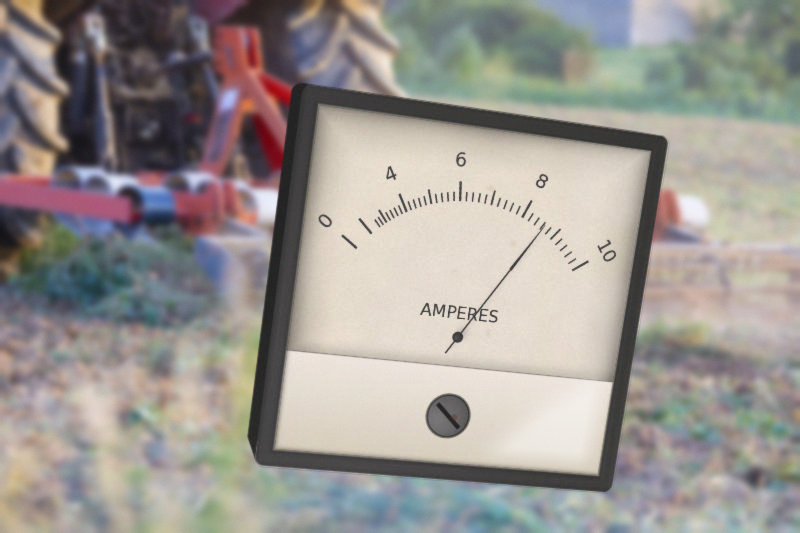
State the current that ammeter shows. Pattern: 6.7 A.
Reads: 8.6 A
